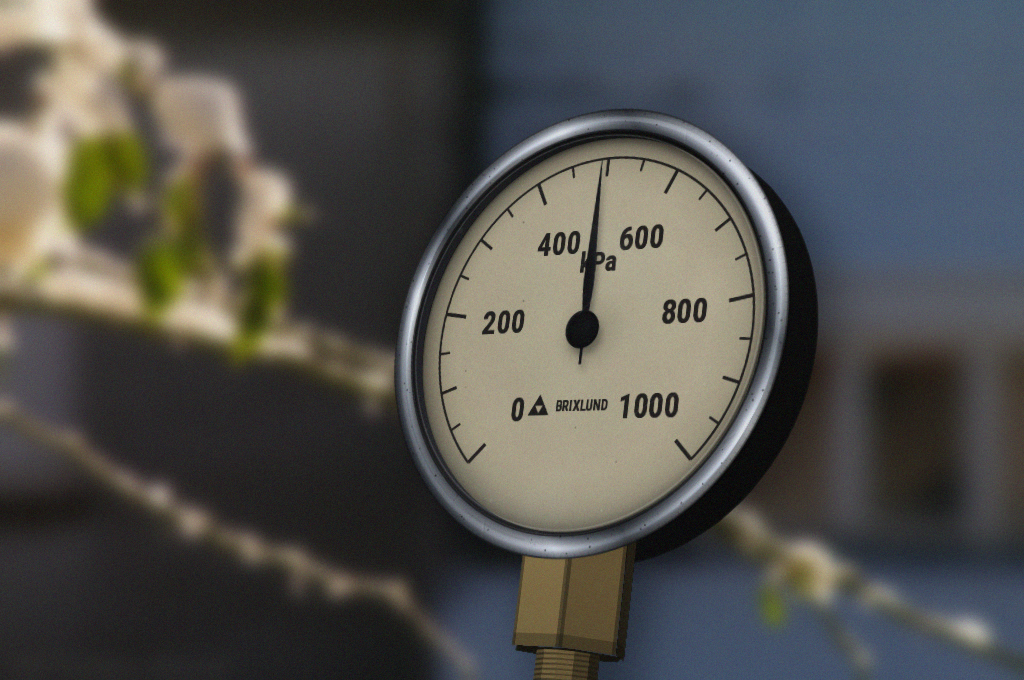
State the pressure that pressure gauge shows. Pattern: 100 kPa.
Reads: 500 kPa
